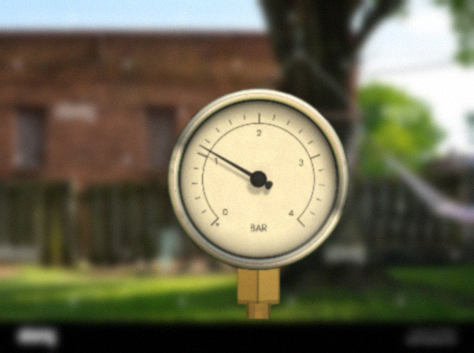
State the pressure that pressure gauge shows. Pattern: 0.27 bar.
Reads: 1.1 bar
